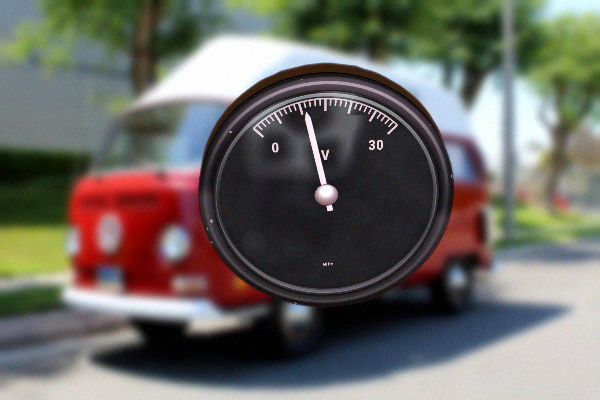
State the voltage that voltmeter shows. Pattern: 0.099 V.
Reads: 11 V
